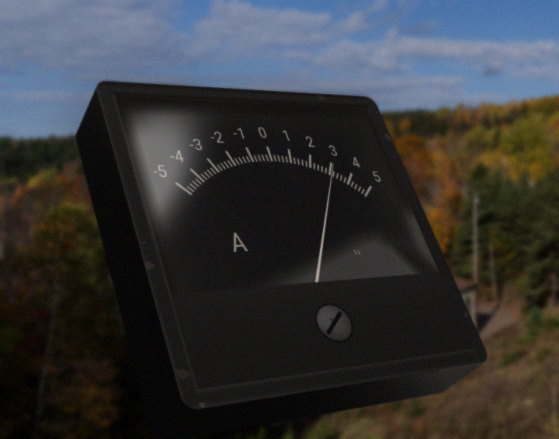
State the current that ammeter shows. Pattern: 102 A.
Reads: 3 A
